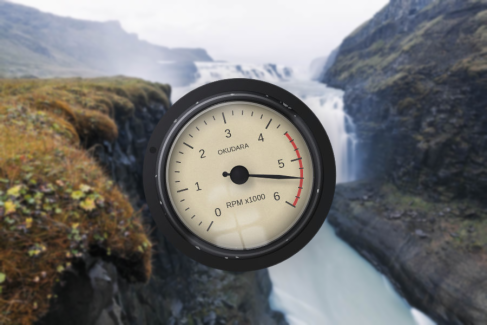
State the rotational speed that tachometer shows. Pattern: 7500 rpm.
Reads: 5400 rpm
